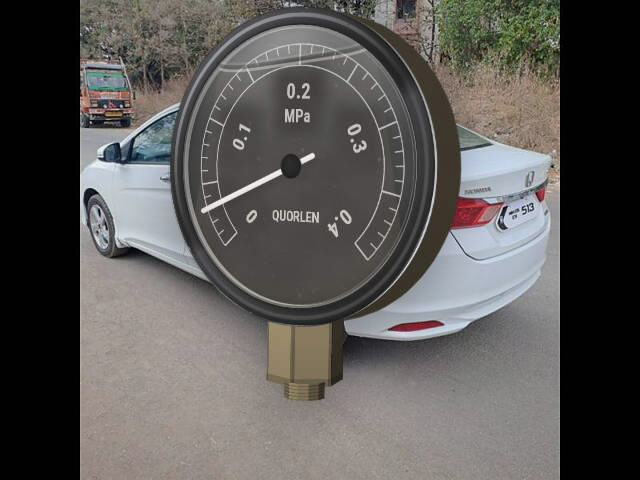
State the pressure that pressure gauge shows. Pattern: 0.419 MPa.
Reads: 0.03 MPa
